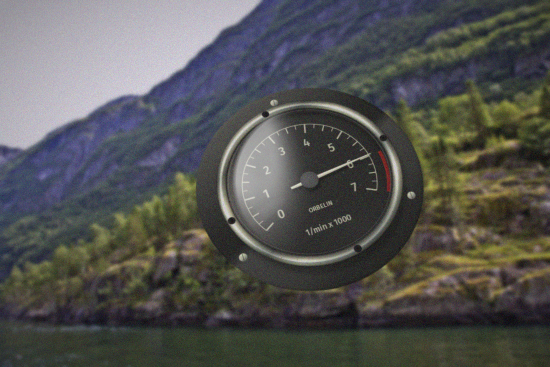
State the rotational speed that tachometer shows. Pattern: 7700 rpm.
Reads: 6000 rpm
